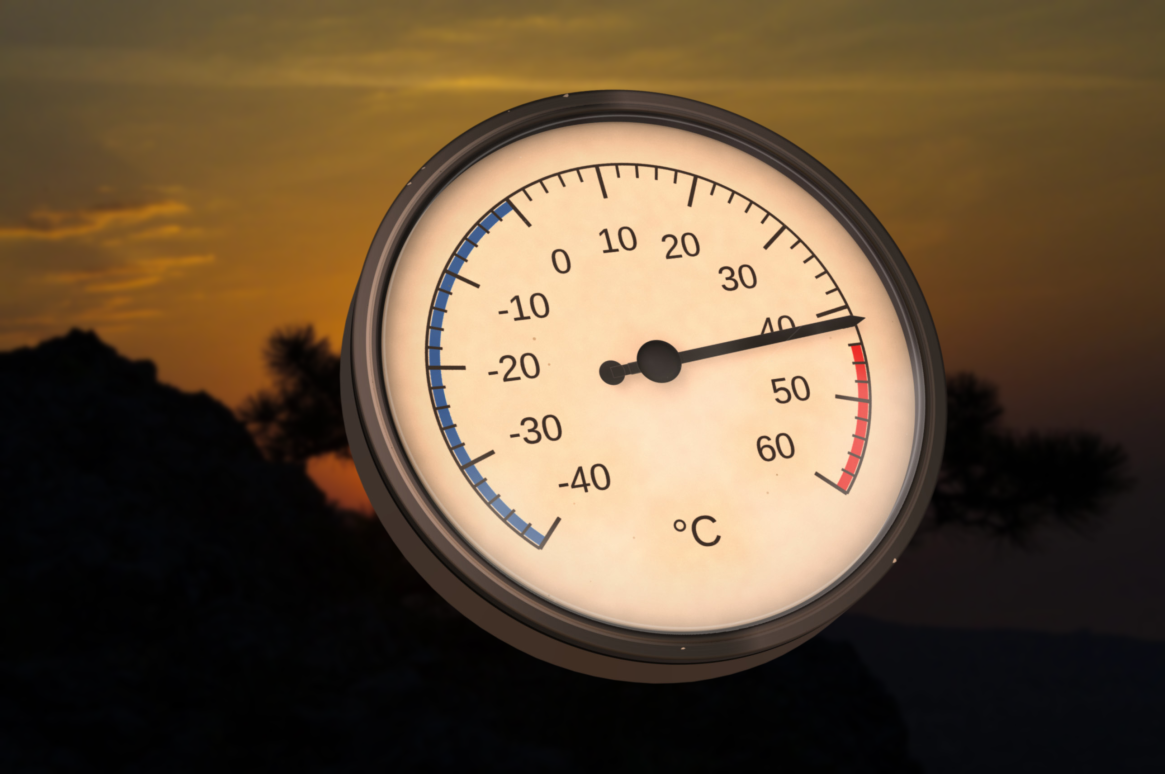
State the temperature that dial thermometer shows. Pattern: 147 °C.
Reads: 42 °C
